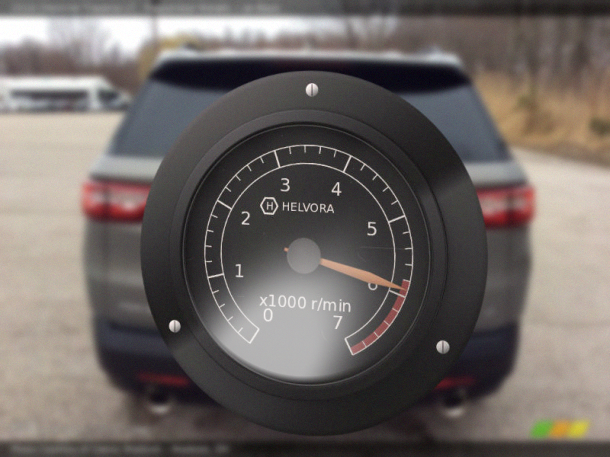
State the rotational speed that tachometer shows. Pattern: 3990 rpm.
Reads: 5900 rpm
